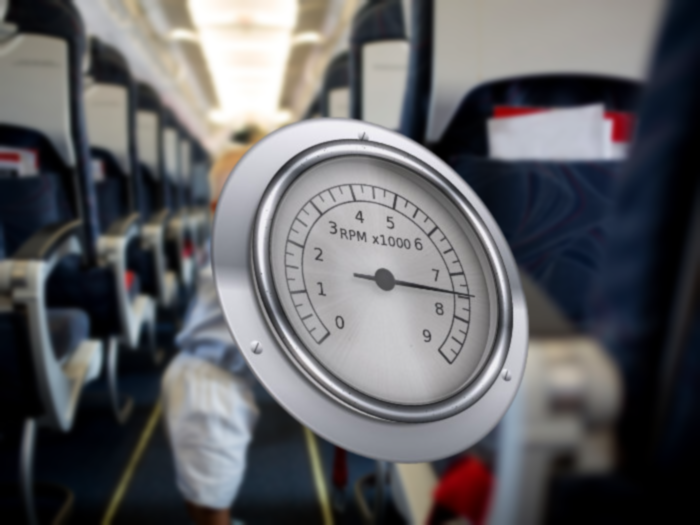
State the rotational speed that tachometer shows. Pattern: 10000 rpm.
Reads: 7500 rpm
